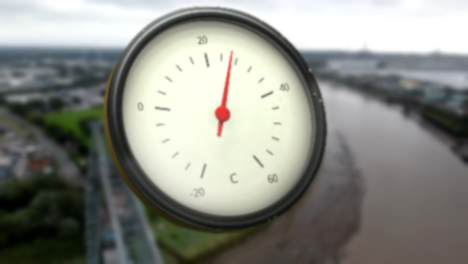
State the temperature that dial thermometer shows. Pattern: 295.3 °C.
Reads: 26 °C
